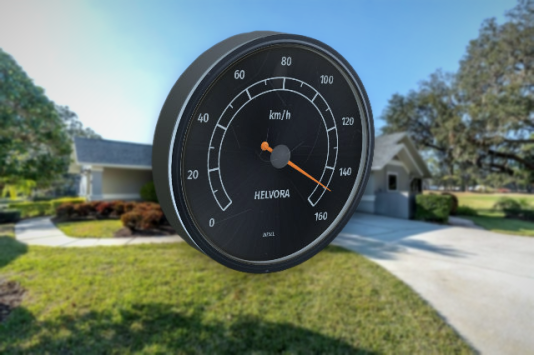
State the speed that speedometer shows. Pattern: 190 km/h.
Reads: 150 km/h
